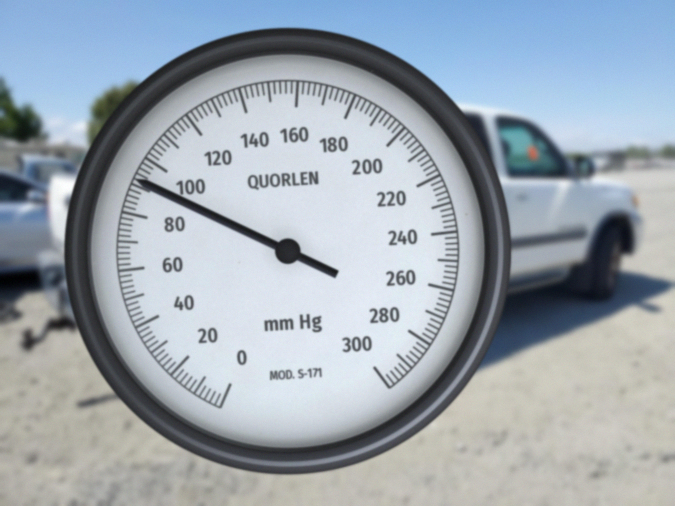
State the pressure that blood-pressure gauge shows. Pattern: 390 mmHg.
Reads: 92 mmHg
